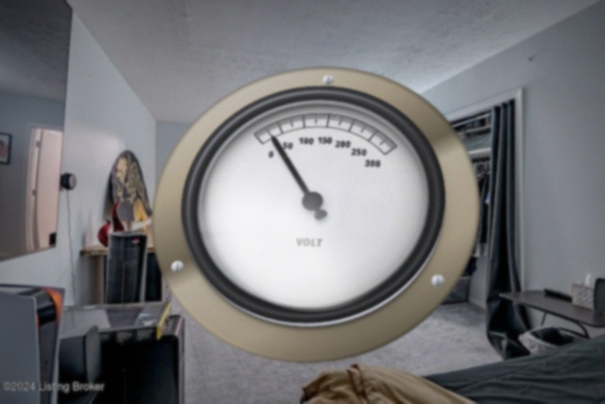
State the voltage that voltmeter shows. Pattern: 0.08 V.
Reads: 25 V
